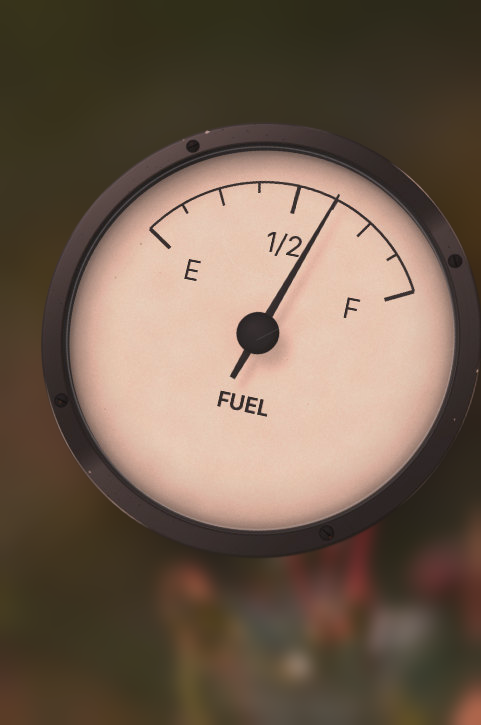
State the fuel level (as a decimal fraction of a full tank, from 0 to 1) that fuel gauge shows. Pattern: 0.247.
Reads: 0.625
